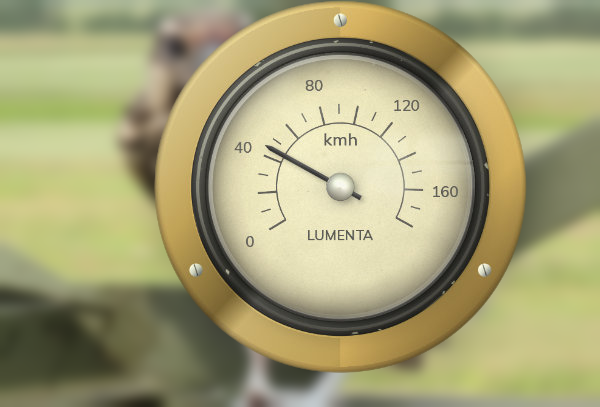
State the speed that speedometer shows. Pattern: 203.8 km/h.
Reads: 45 km/h
